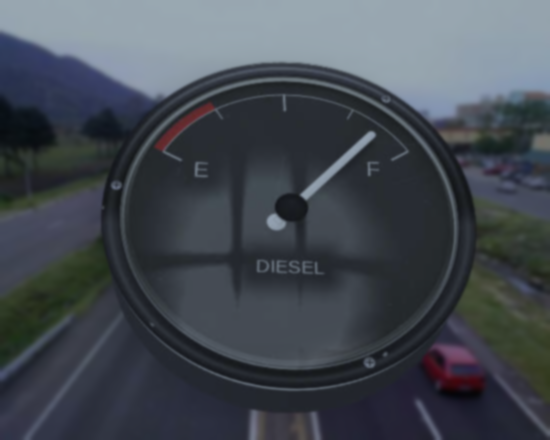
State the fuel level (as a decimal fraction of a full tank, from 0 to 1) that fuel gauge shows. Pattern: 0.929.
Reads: 0.875
